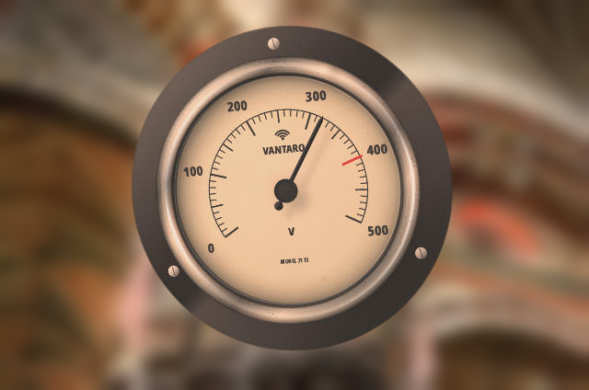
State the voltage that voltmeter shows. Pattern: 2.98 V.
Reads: 320 V
